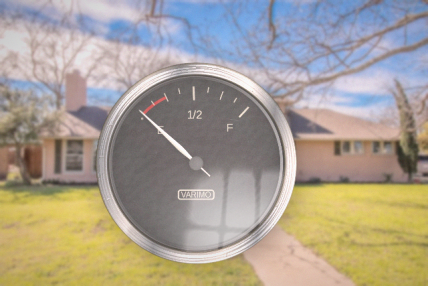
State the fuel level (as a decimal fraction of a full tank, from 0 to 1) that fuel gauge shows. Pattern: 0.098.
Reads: 0
